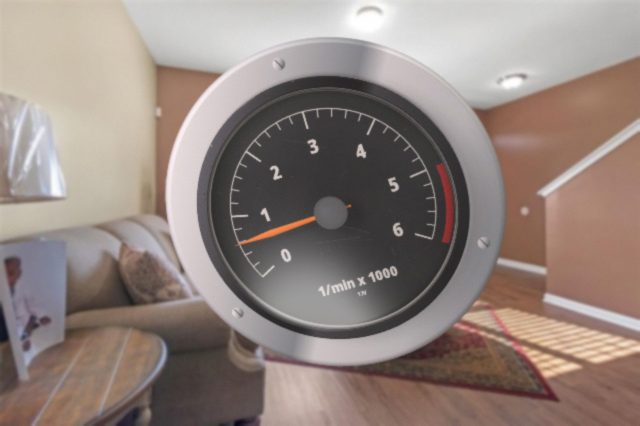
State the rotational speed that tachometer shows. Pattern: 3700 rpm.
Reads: 600 rpm
